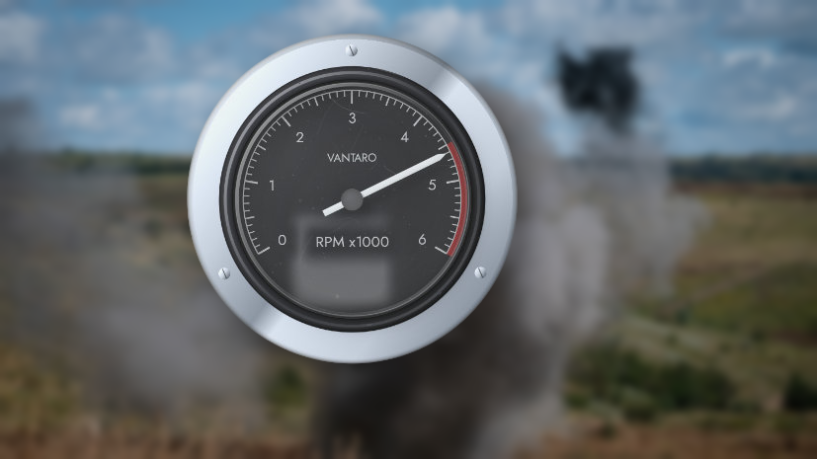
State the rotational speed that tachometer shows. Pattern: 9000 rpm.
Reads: 4600 rpm
